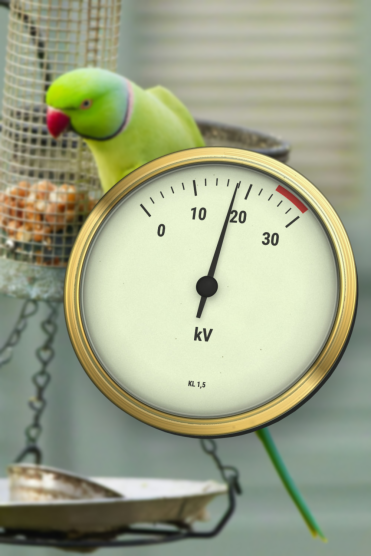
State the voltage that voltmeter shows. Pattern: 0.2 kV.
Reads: 18 kV
